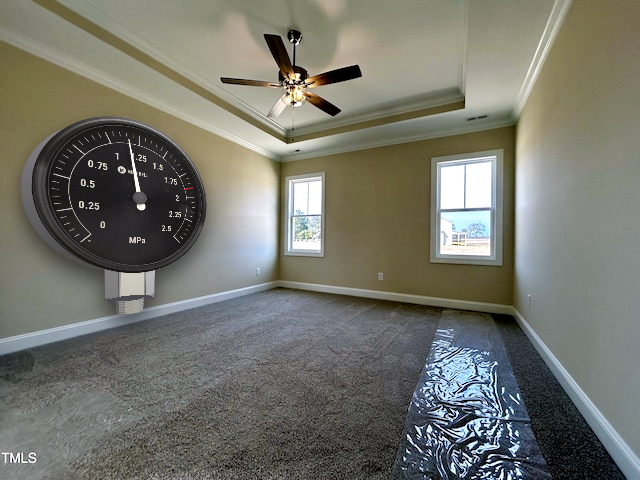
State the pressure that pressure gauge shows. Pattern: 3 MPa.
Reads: 1.15 MPa
